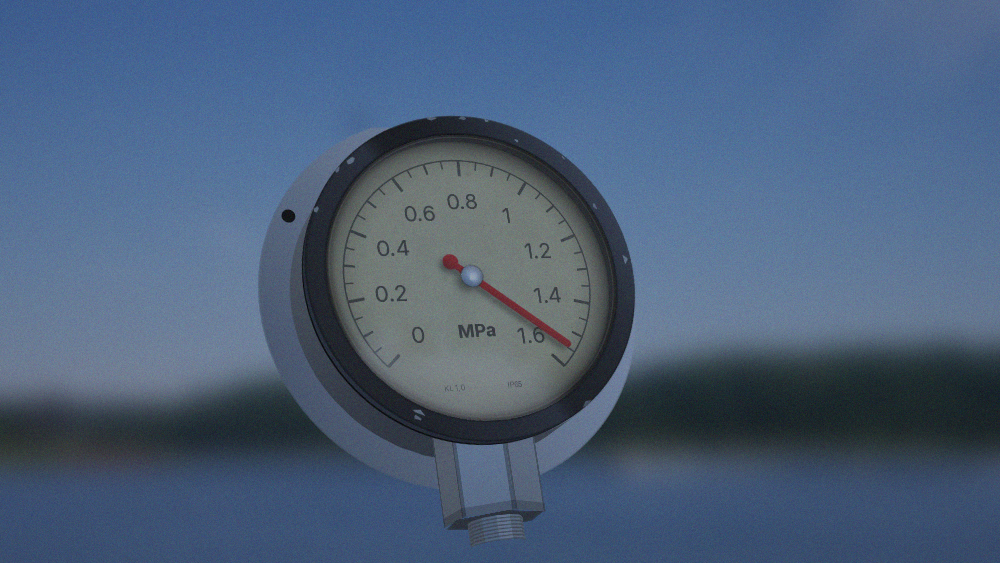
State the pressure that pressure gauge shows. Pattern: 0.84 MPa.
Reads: 1.55 MPa
